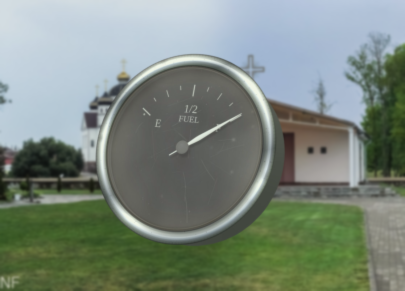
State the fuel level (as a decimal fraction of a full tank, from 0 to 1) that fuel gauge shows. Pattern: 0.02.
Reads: 1
